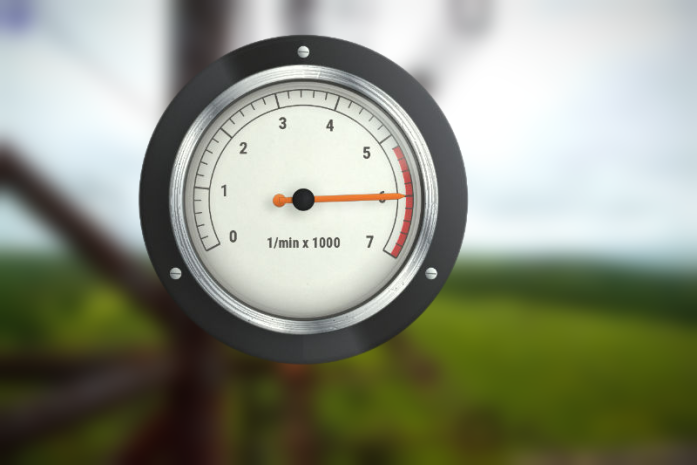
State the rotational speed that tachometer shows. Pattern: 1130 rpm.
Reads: 6000 rpm
